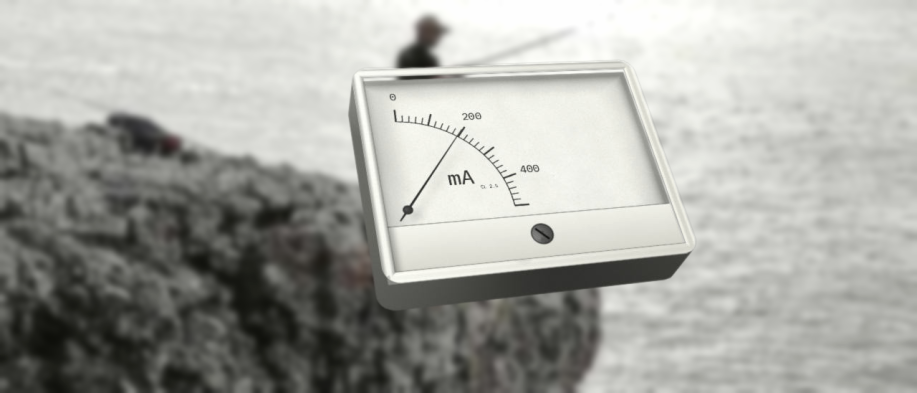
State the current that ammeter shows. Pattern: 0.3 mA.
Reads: 200 mA
